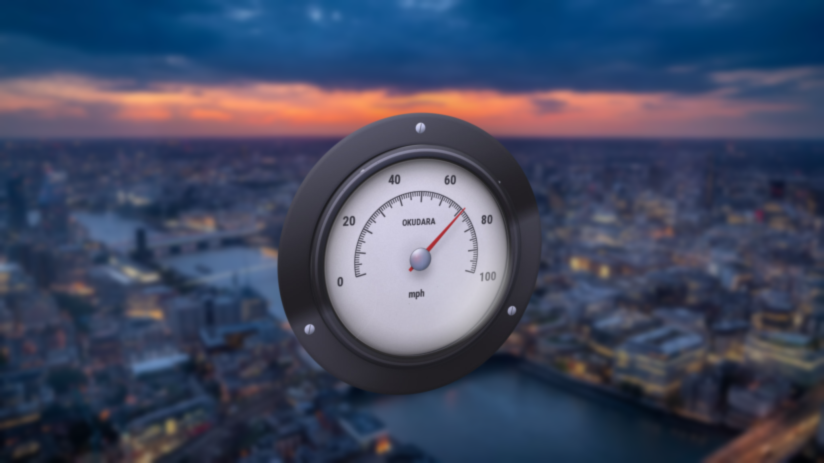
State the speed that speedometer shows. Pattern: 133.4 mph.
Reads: 70 mph
